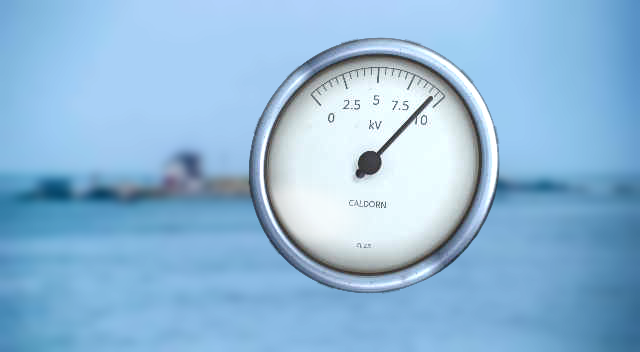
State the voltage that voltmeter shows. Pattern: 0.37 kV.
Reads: 9.5 kV
